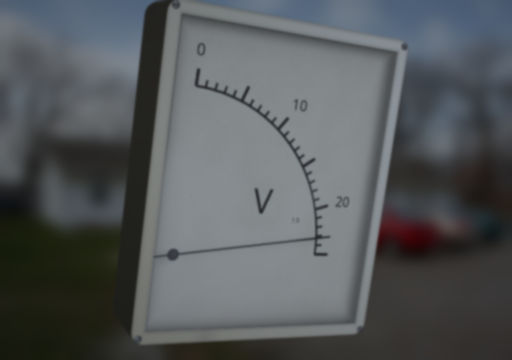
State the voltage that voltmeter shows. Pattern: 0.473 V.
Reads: 23 V
